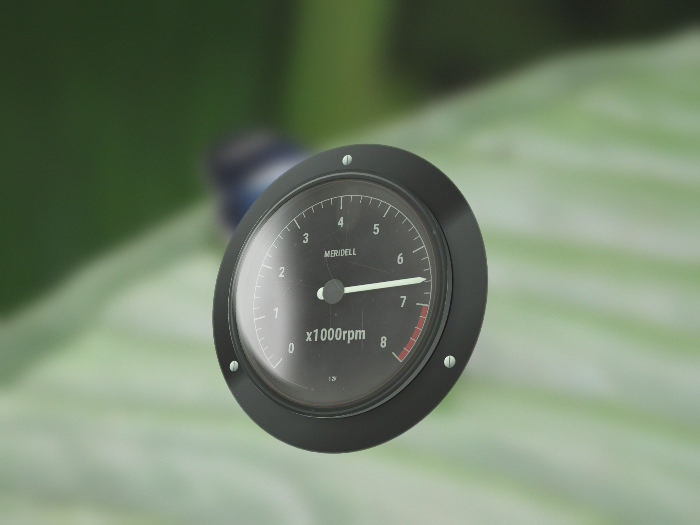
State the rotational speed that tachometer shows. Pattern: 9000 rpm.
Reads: 6600 rpm
